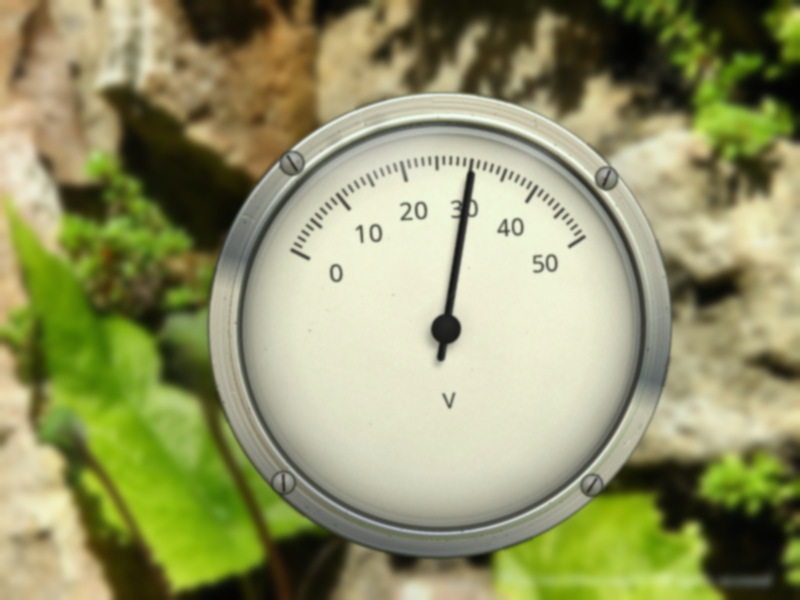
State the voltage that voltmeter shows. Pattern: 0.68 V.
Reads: 30 V
